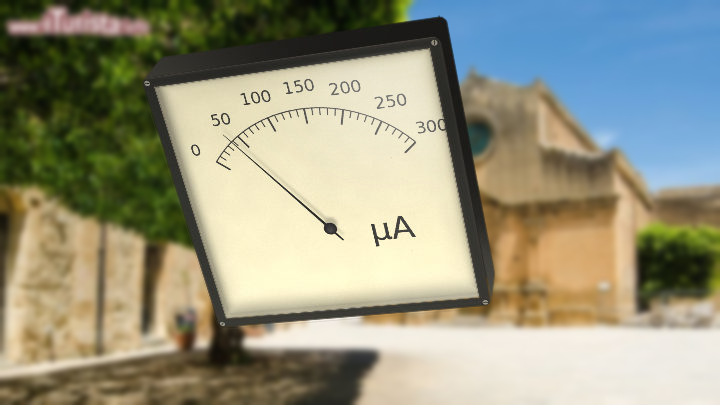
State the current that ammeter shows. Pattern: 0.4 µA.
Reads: 40 µA
